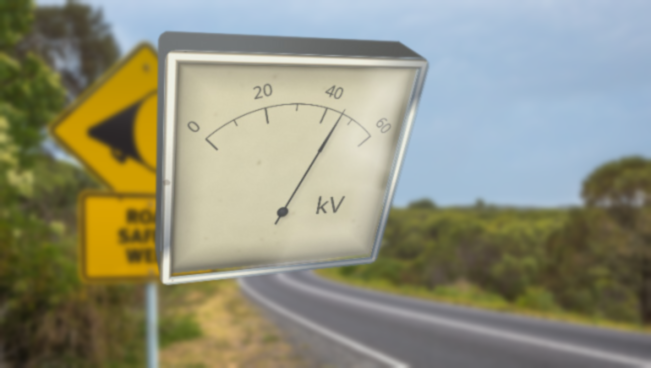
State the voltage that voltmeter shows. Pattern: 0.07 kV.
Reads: 45 kV
